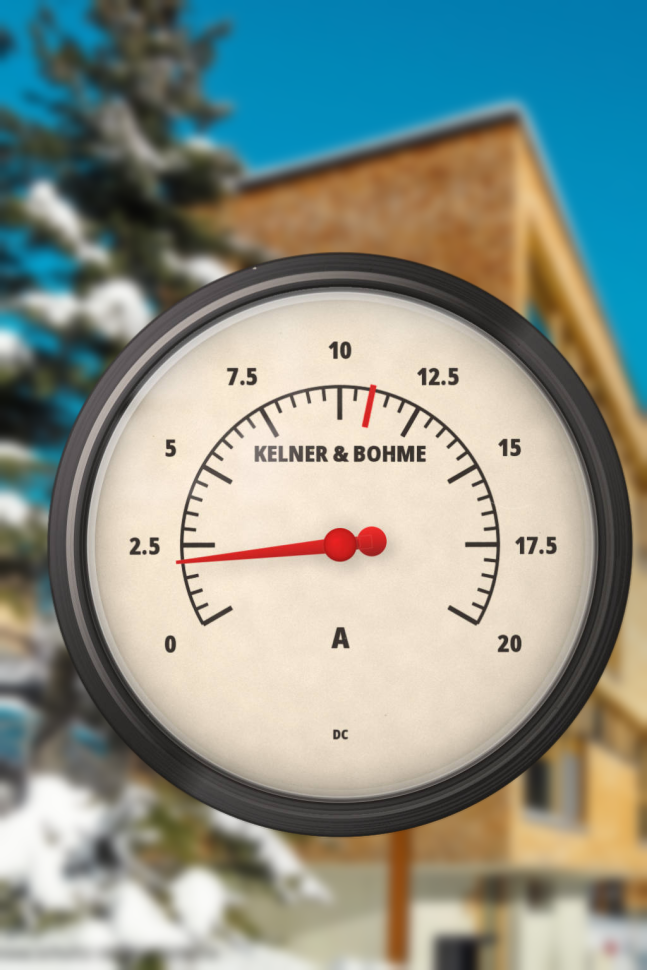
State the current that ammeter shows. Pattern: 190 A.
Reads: 2 A
